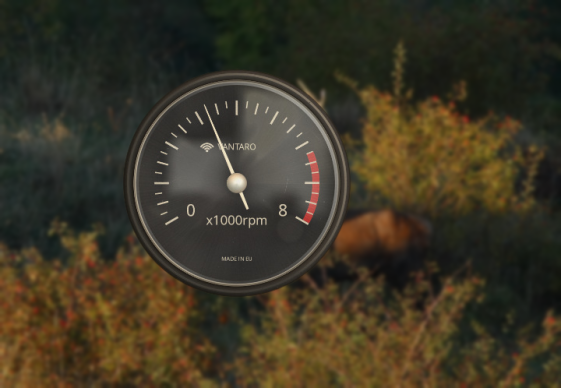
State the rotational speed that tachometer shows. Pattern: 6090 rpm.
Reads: 3250 rpm
